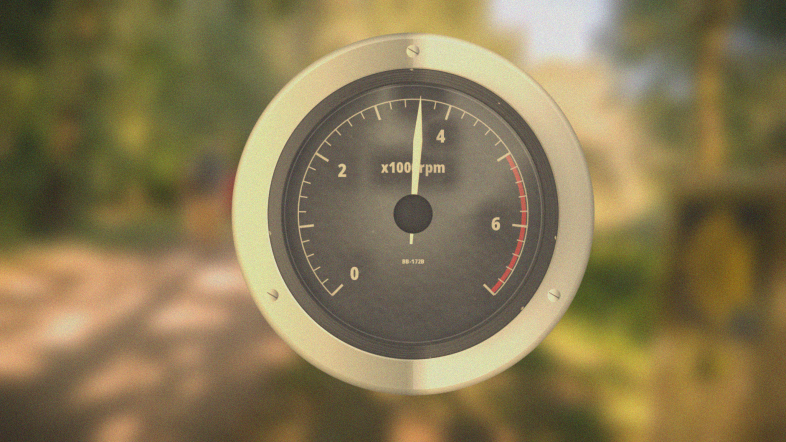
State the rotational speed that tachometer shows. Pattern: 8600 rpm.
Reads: 3600 rpm
